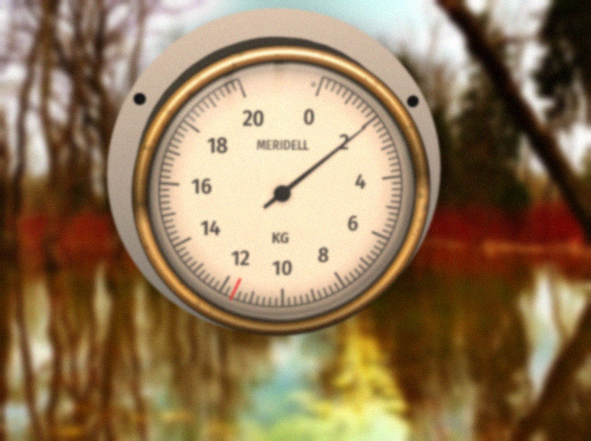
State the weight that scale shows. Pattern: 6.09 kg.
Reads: 2 kg
